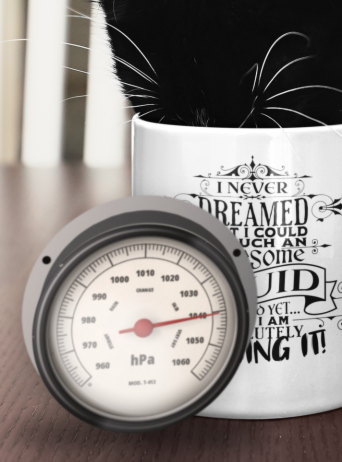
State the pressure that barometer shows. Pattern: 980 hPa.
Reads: 1040 hPa
